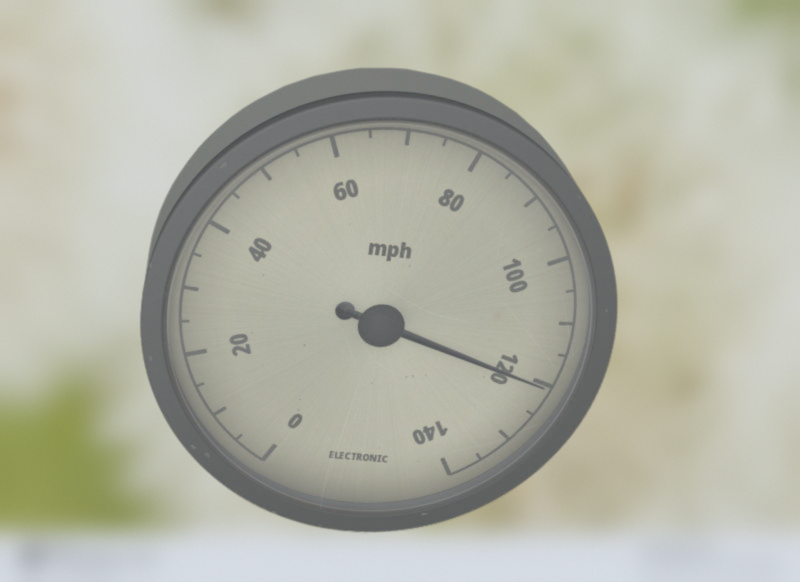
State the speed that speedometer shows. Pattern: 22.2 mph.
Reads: 120 mph
